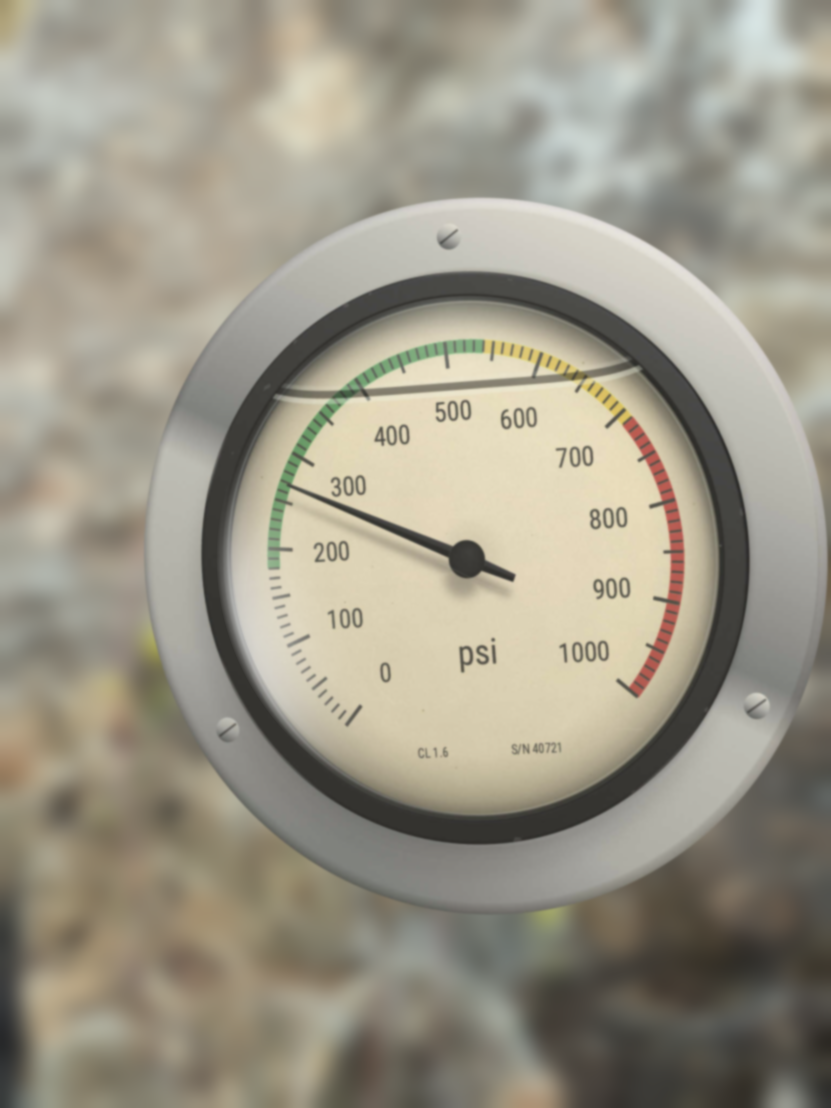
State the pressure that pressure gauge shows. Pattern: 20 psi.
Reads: 270 psi
